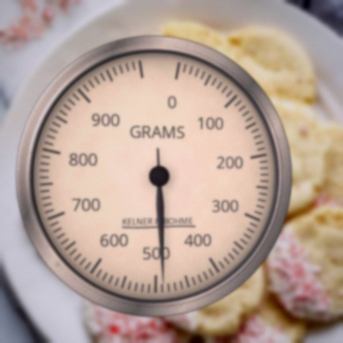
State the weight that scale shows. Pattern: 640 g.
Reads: 490 g
